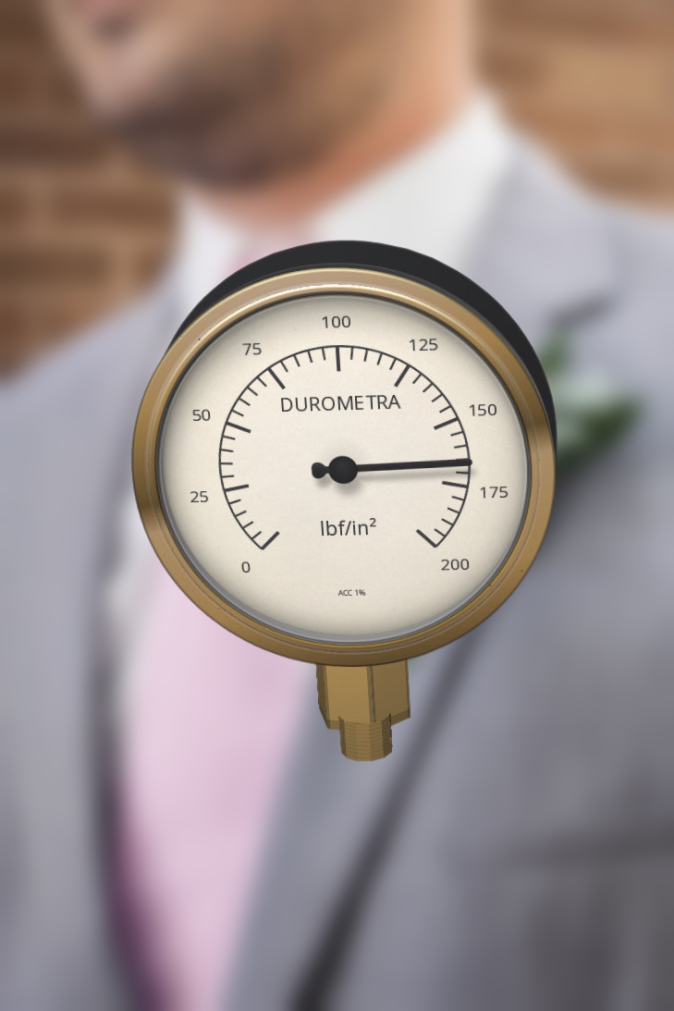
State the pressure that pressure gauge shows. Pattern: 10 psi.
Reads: 165 psi
